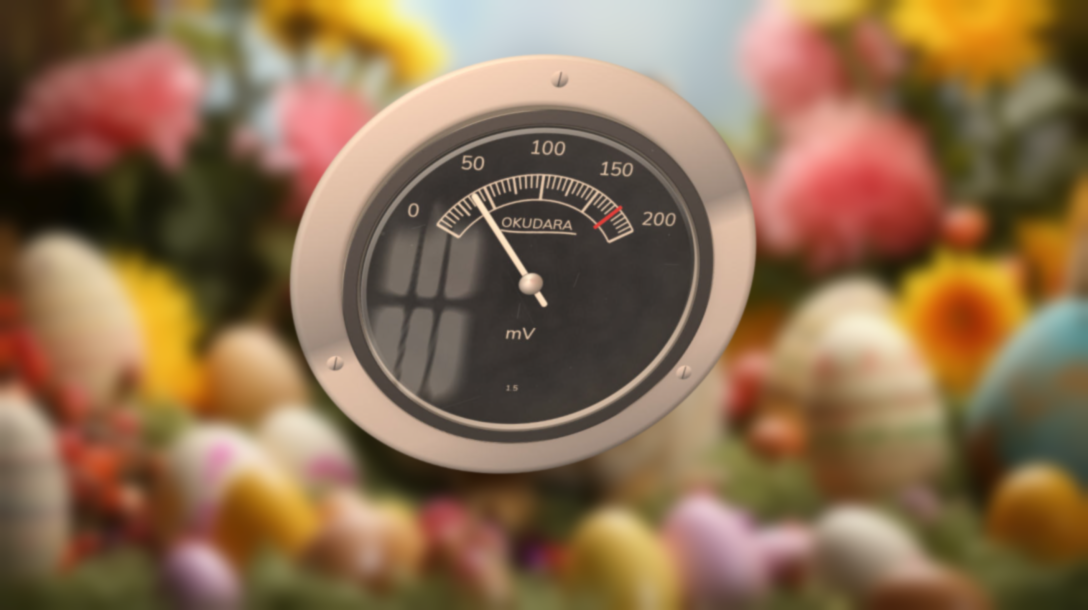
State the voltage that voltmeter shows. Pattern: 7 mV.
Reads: 40 mV
